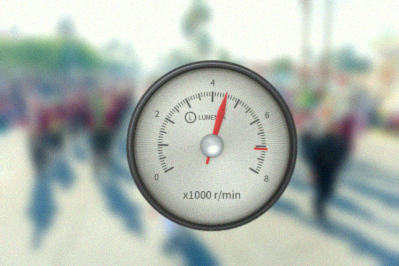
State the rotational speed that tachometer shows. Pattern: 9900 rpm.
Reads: 4500 rpm
